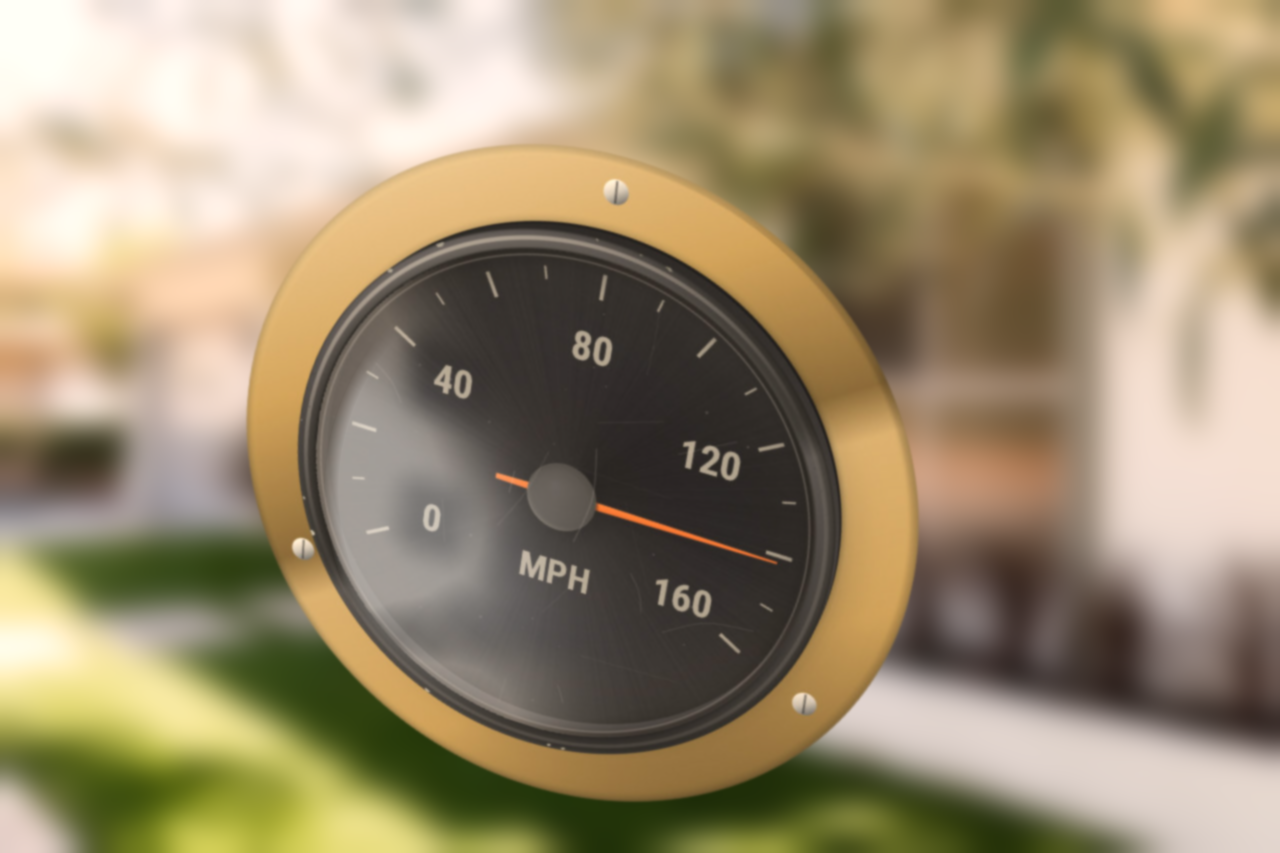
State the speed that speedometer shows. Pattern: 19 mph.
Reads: 140 mph
